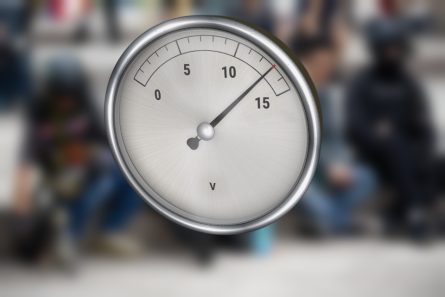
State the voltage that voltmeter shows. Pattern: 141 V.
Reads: 13 V
